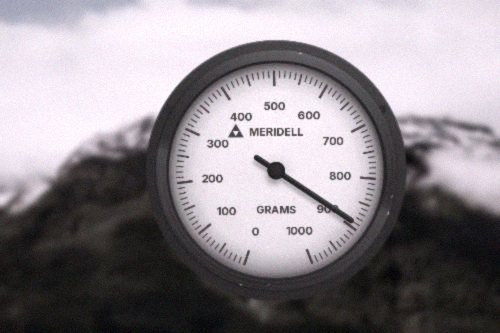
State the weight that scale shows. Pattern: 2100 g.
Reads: 890 g
